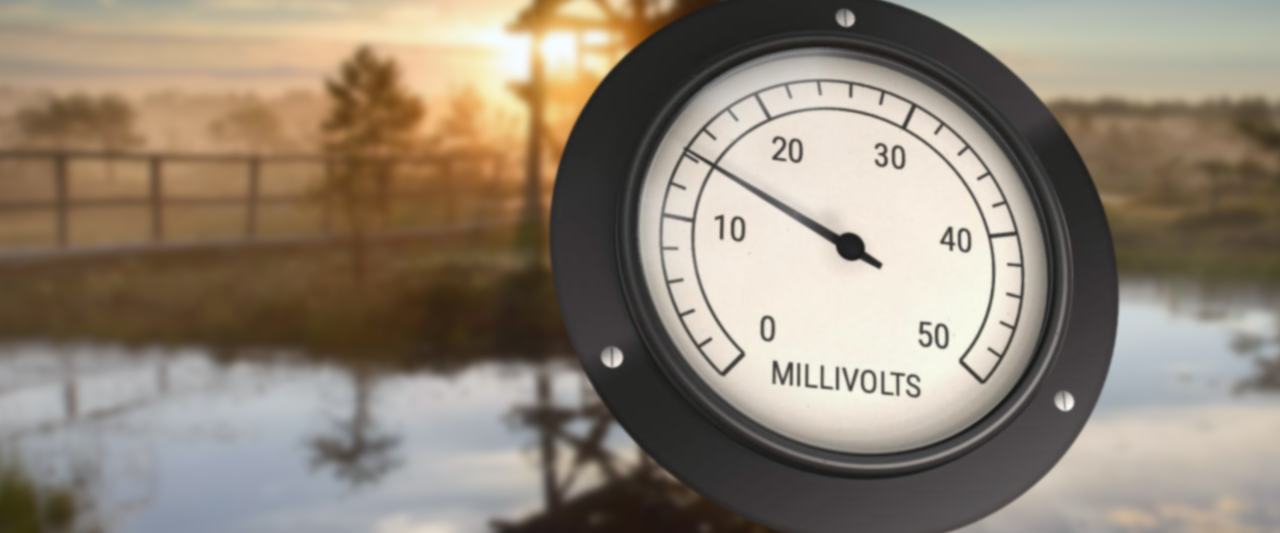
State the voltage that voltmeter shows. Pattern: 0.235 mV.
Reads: 14 mV
